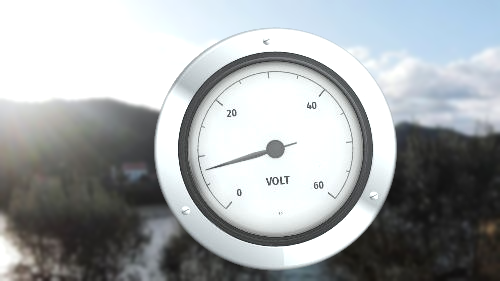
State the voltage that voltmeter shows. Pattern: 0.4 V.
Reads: 7.5 V
